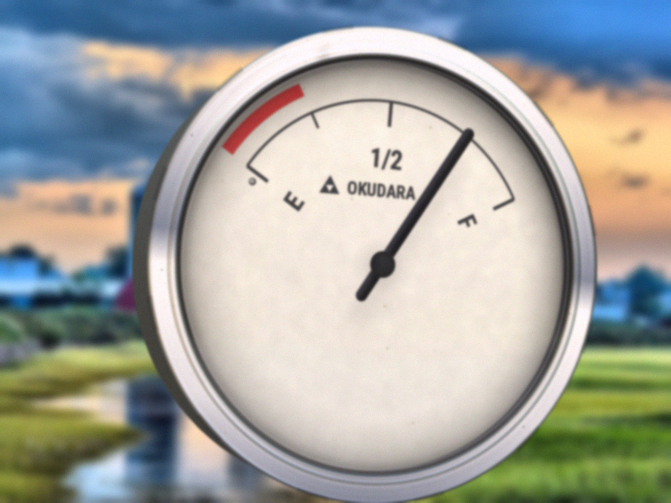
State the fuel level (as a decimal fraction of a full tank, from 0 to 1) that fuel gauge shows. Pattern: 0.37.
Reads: 0.75
